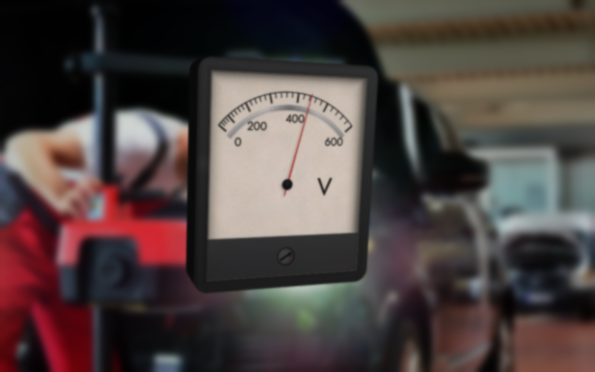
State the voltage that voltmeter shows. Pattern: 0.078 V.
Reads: 440 V
